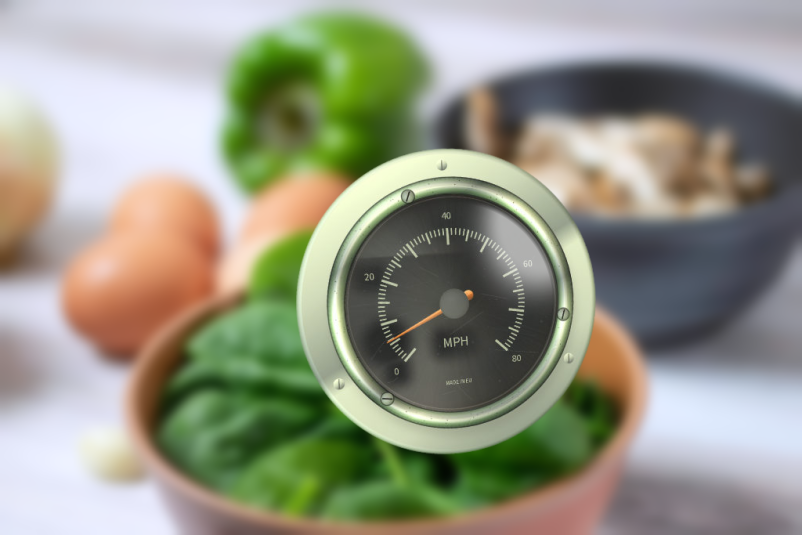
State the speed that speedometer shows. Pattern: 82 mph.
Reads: 6 mph
